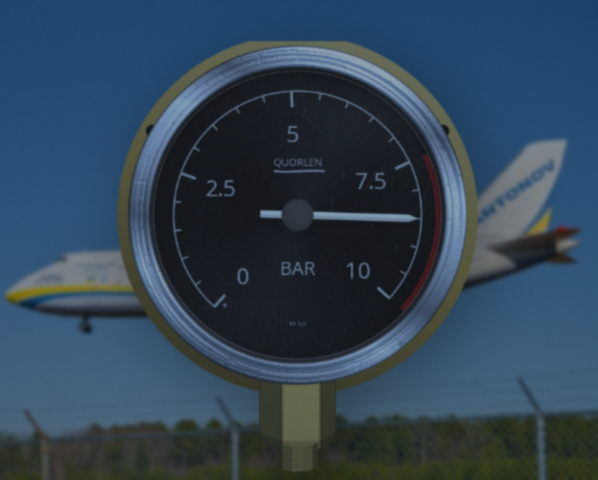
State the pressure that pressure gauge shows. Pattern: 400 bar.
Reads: 8.5 bar
